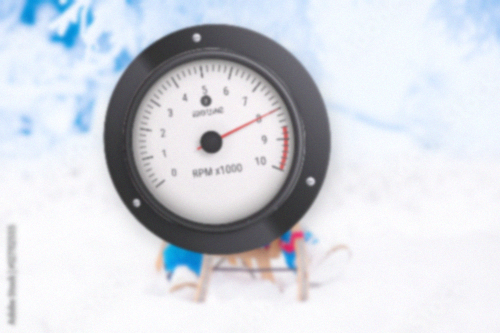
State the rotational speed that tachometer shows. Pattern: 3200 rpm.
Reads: 8000 rpm
